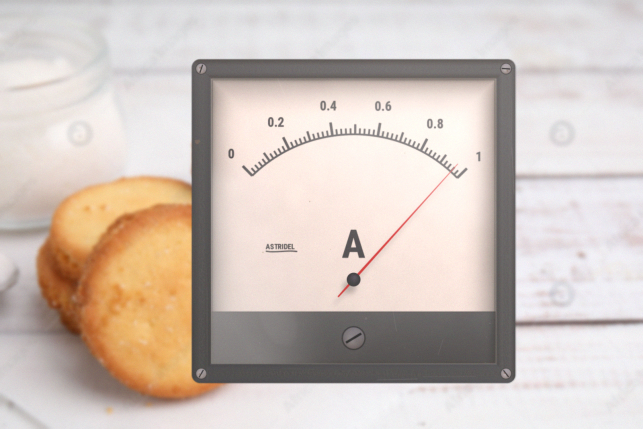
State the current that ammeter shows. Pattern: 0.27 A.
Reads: 0.96 A
